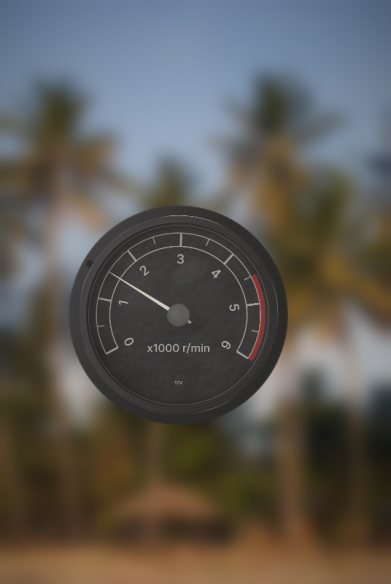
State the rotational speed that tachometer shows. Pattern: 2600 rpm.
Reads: 1500 rpm
